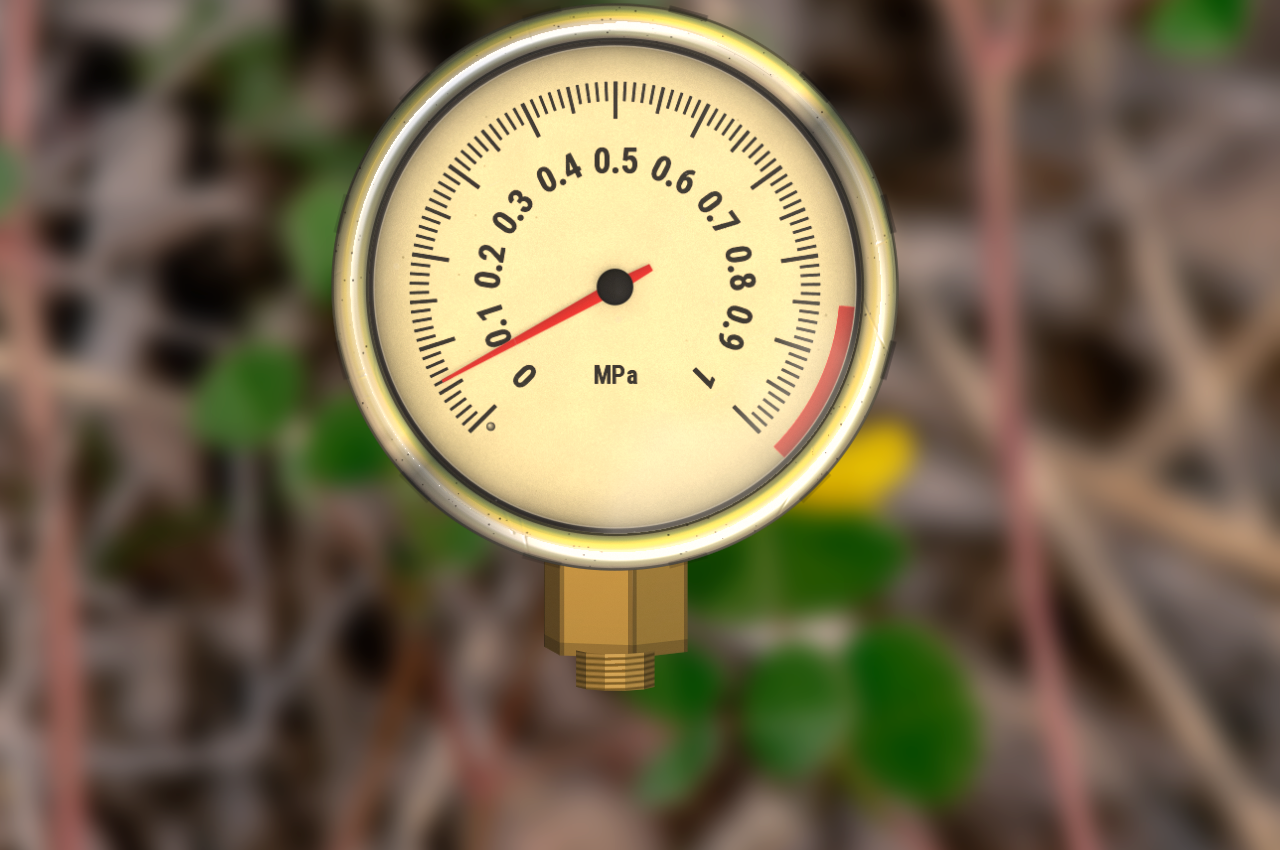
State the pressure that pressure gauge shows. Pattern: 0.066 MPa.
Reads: 0.06 MPa
